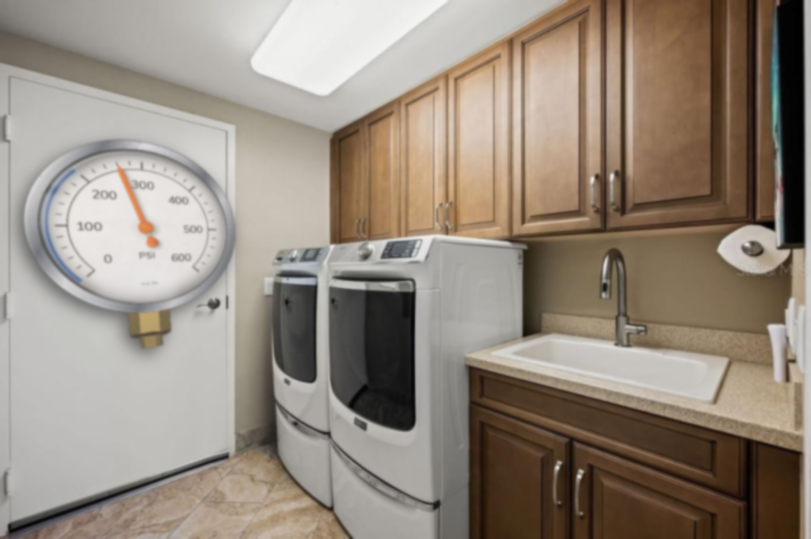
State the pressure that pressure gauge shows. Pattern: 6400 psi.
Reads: 260 psi
